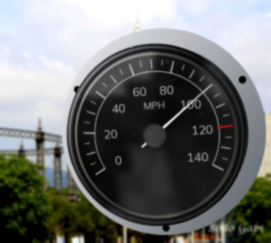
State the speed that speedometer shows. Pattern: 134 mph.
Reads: 100 mph
